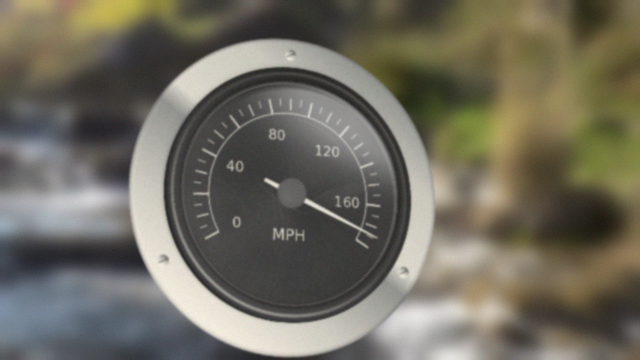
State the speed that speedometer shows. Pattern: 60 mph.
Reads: 175 mph
